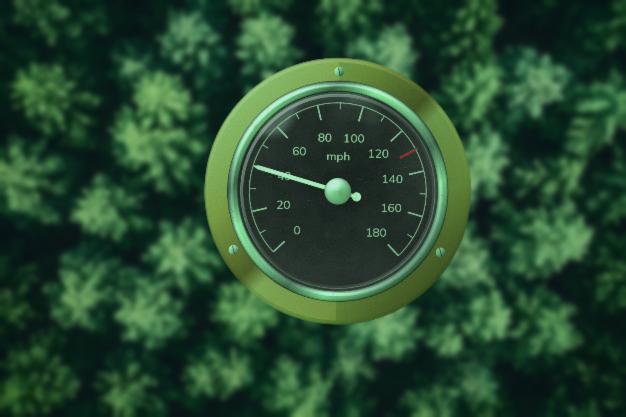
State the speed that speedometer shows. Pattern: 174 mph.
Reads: 40 mph
